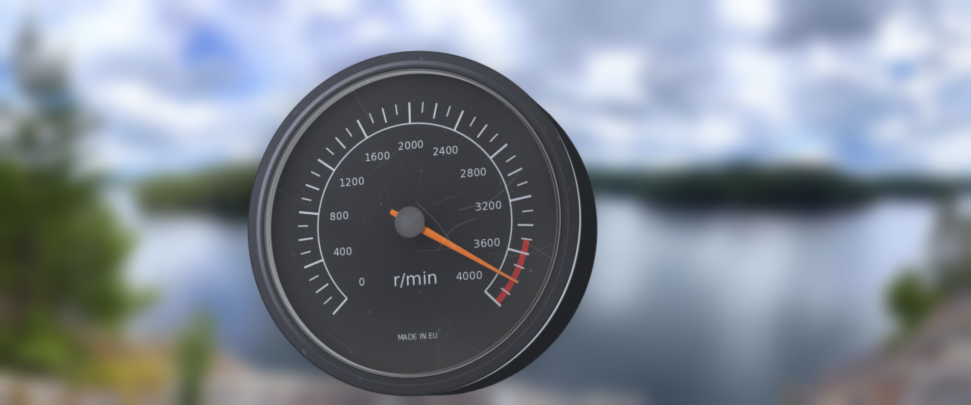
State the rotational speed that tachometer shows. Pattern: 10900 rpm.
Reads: 3800 rpm
